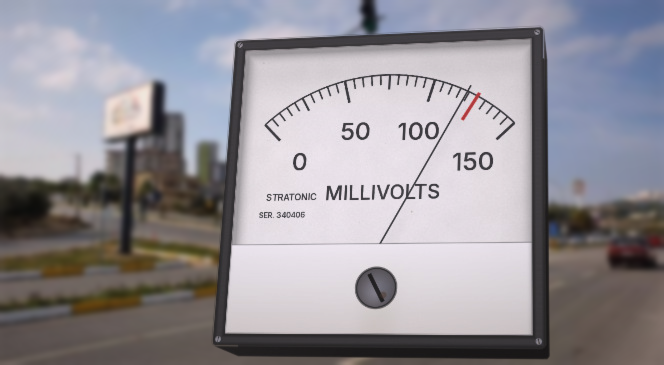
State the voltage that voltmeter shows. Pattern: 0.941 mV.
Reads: 120 mV
